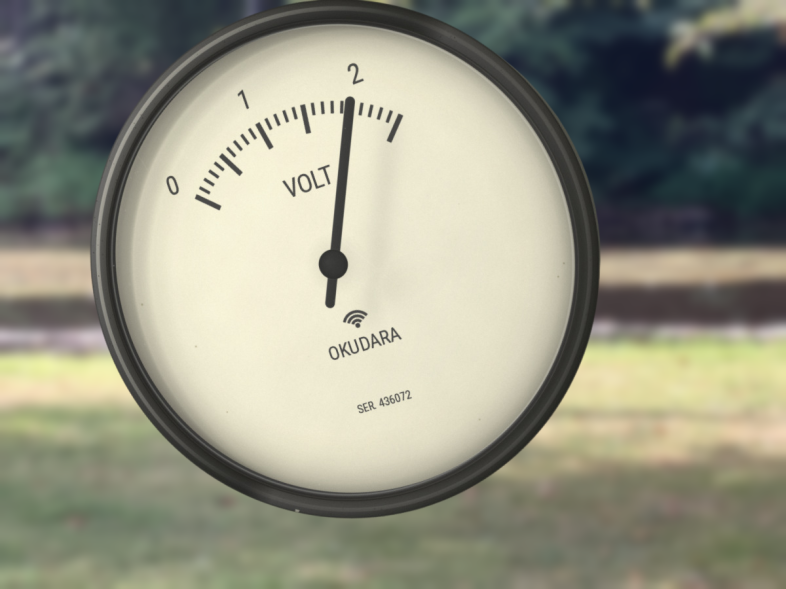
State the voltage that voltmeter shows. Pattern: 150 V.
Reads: 2 V
